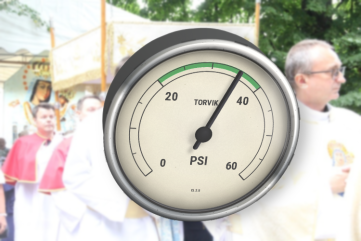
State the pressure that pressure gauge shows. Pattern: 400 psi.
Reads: 35 psi
